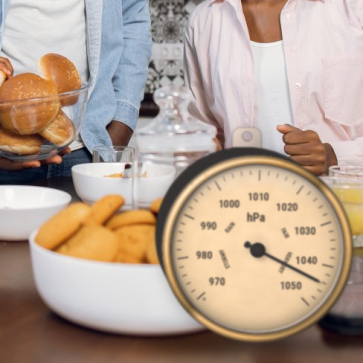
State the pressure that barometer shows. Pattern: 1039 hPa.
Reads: 1044 hPa
